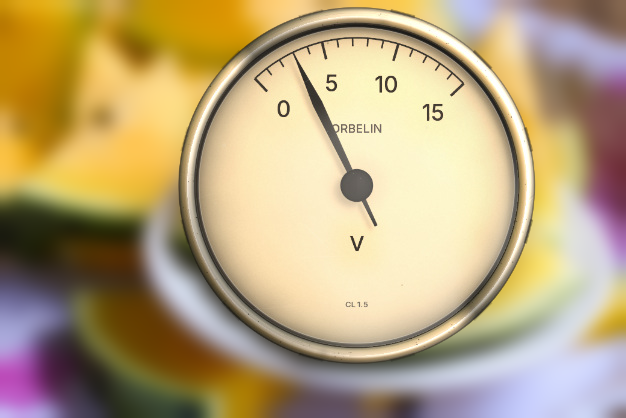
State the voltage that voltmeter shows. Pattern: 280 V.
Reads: 3 V
